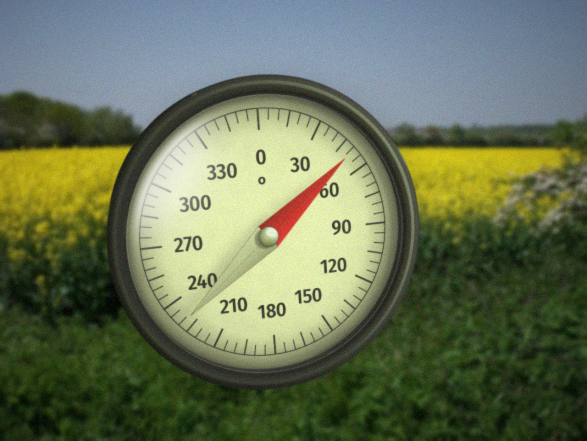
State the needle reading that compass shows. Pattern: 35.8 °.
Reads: 50 °
